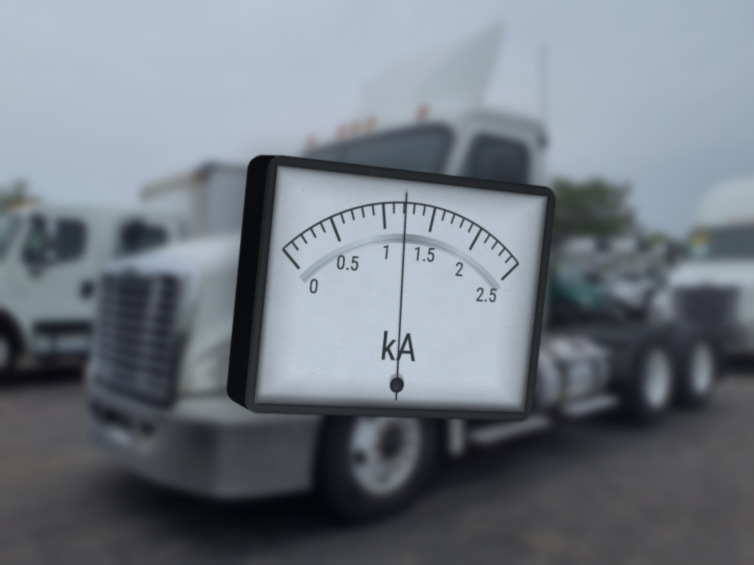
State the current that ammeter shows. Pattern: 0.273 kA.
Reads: 1.2 kA
